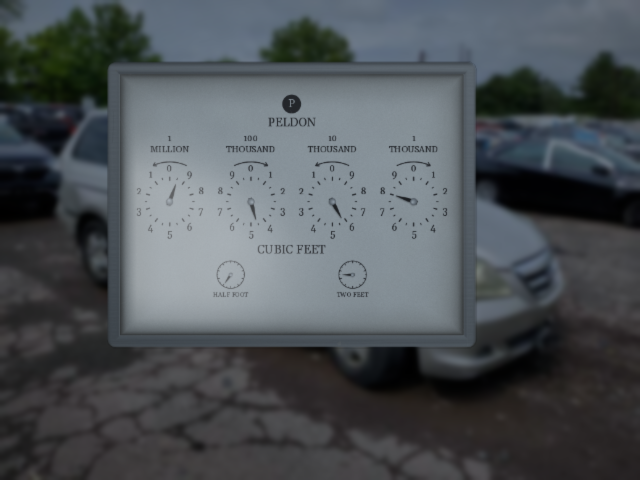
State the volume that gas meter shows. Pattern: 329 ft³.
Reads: 945800 ft³
